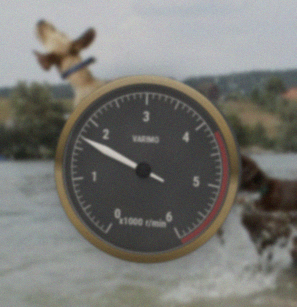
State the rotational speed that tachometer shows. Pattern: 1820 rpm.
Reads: 1700 rpm
